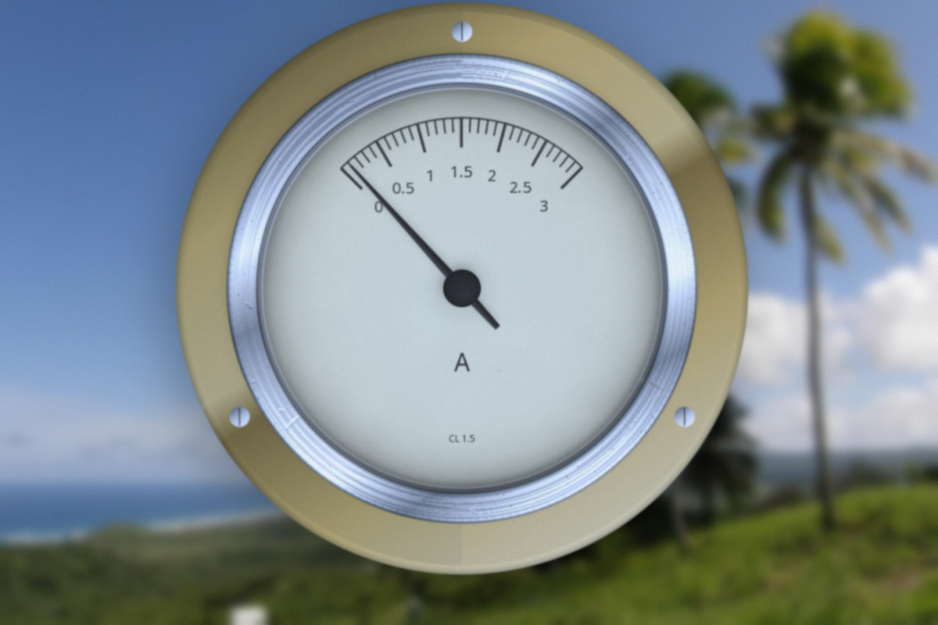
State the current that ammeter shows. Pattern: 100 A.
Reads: 0.1 A
